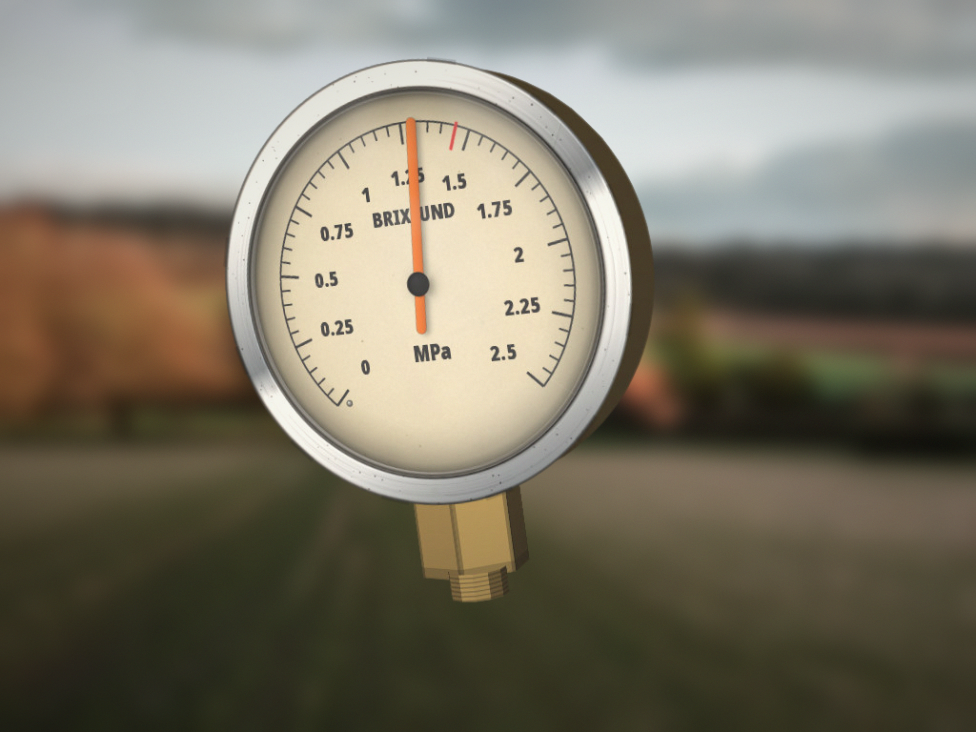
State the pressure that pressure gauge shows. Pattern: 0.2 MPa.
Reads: 1.3 MPa
